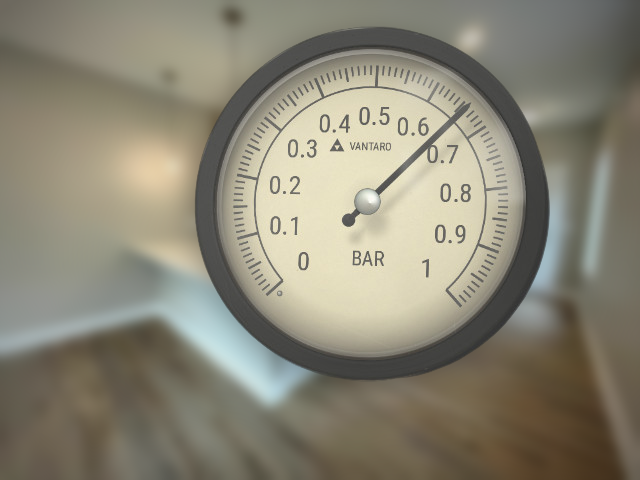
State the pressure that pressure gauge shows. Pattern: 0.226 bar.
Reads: 0.66 bar
